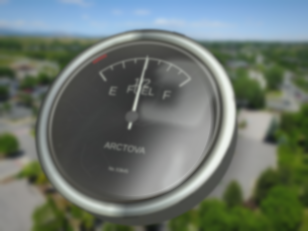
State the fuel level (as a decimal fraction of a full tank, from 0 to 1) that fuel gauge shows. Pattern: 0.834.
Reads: 0.5
